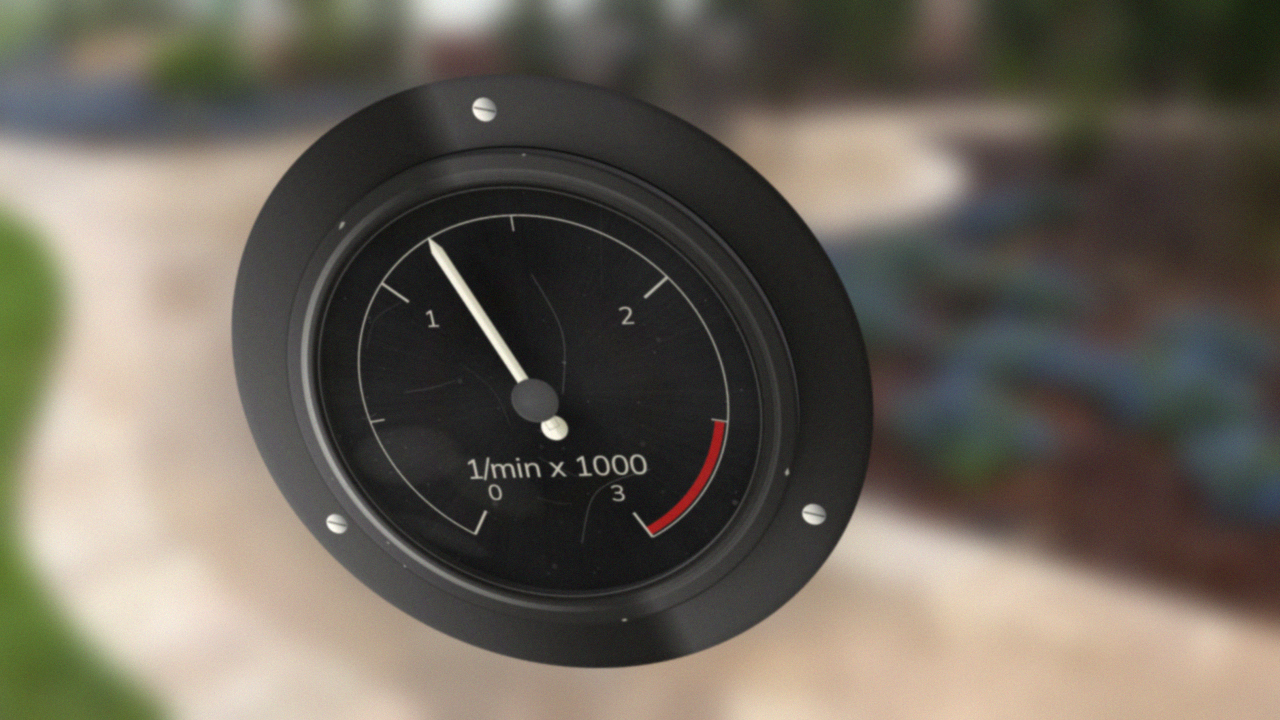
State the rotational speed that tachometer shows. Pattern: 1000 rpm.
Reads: 1250 rpm
